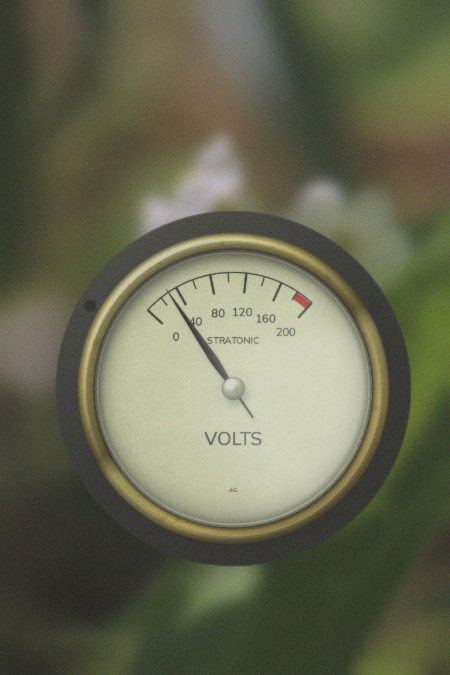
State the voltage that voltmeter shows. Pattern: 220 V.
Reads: 30 V
